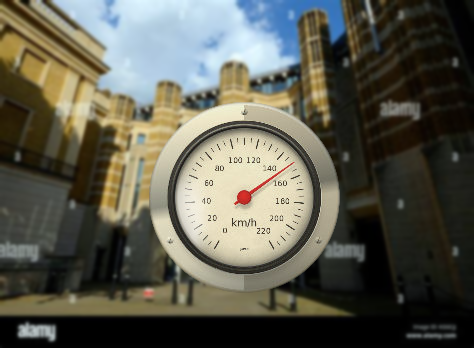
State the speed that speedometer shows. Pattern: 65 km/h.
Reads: 150 km/h
